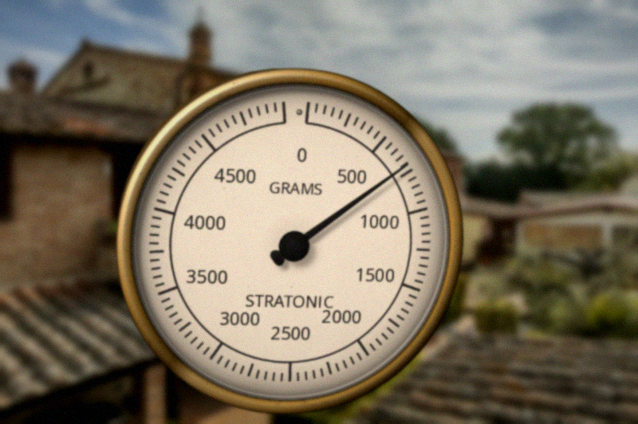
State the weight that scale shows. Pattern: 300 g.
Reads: 700 g
